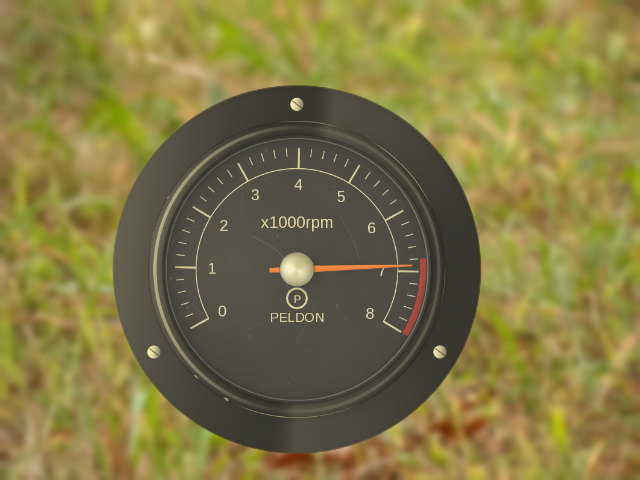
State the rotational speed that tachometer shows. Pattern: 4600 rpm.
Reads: 6900 rpm
